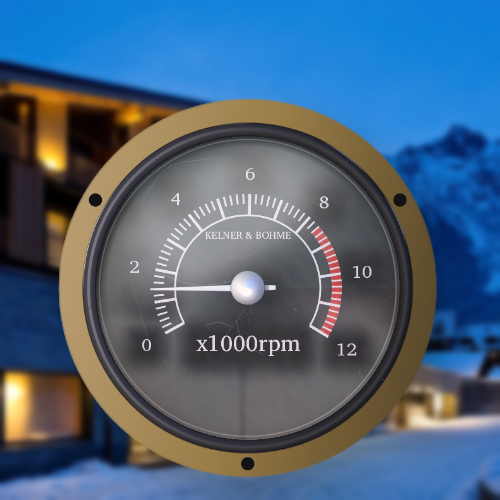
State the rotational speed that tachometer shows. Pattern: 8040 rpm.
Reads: 1400 rpm
